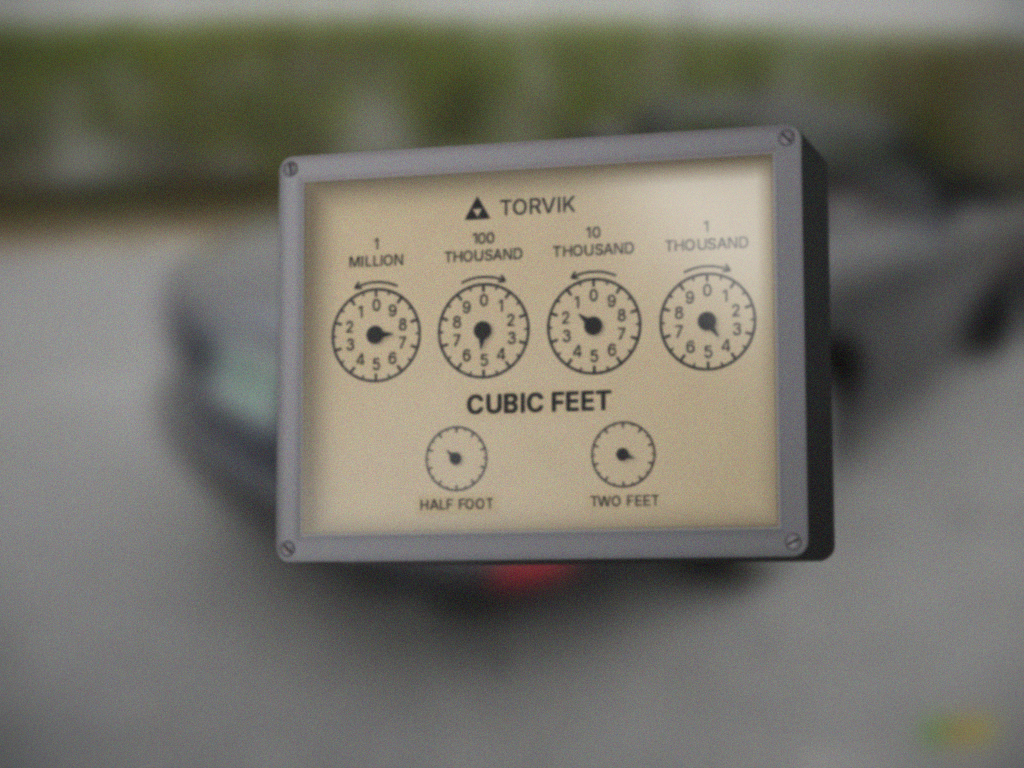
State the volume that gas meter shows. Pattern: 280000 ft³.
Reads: 751400 ft³
